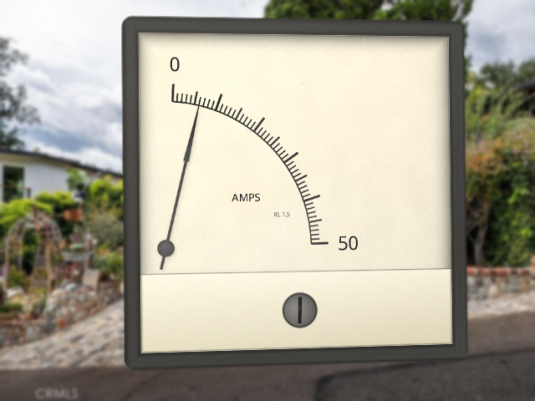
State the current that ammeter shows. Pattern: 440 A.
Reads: 6 A
